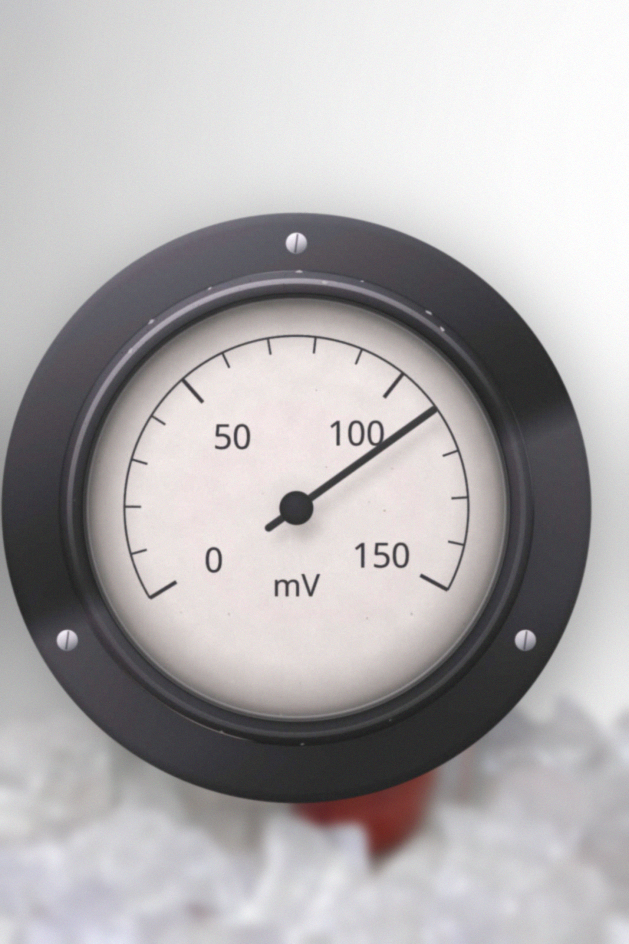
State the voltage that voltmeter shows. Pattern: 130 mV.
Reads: 110 mV
